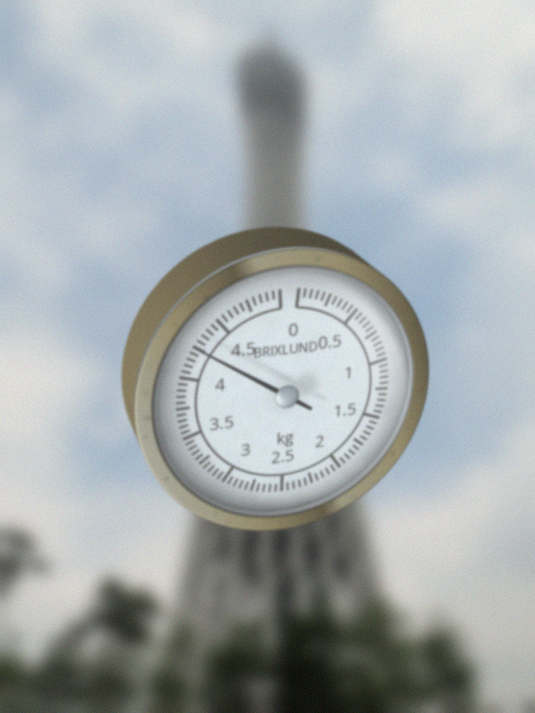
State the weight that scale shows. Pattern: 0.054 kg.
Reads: 4.25 kg
